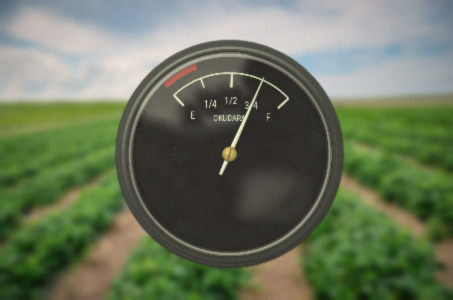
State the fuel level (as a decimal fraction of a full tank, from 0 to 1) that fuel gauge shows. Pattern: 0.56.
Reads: 0.75
